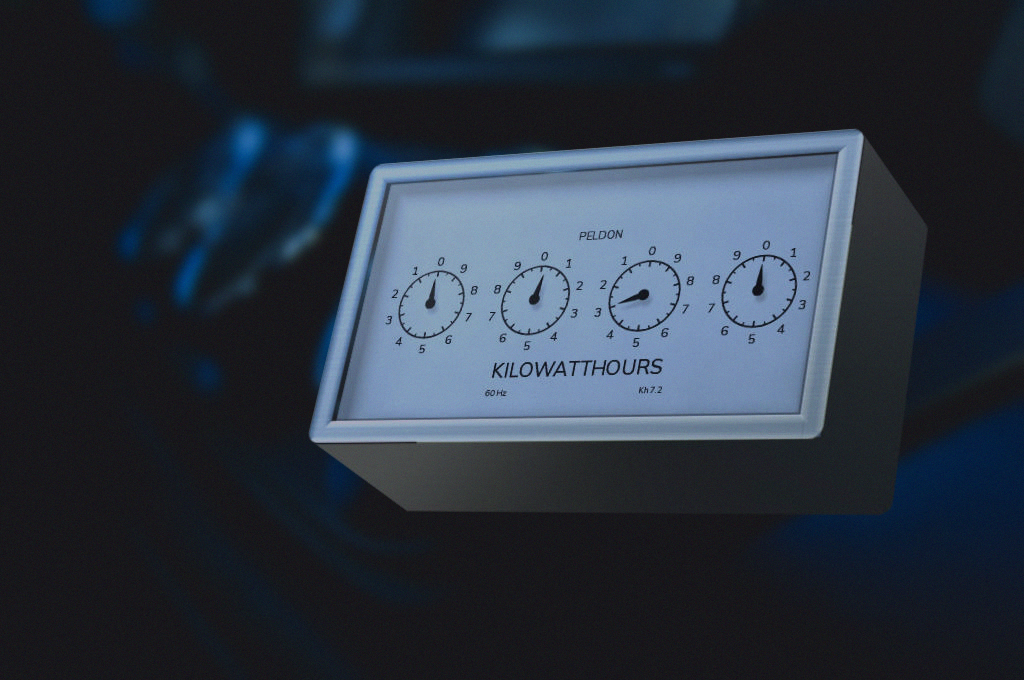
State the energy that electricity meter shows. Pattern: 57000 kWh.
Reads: 30 kWh
